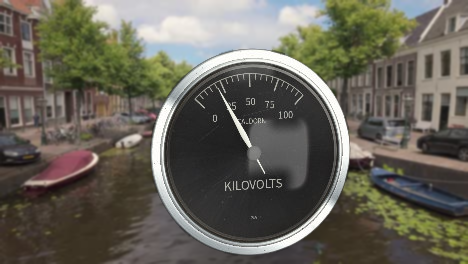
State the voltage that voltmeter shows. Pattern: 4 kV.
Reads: 20 kV
